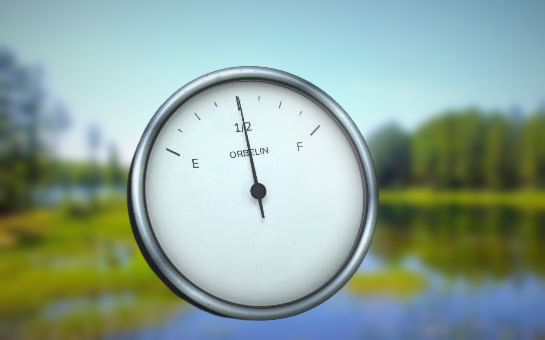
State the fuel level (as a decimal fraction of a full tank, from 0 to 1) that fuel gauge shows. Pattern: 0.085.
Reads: 0.5
